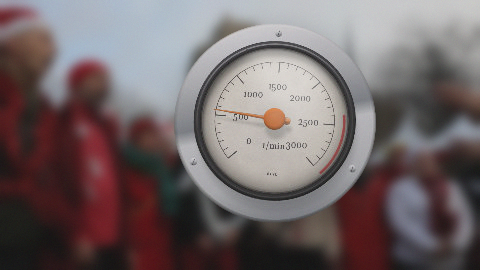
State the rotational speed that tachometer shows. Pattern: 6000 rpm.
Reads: 550 rpm
